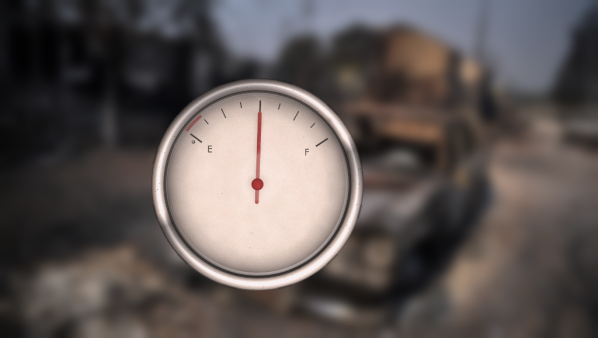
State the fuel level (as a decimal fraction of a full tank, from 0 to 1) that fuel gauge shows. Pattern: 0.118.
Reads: 0.5
